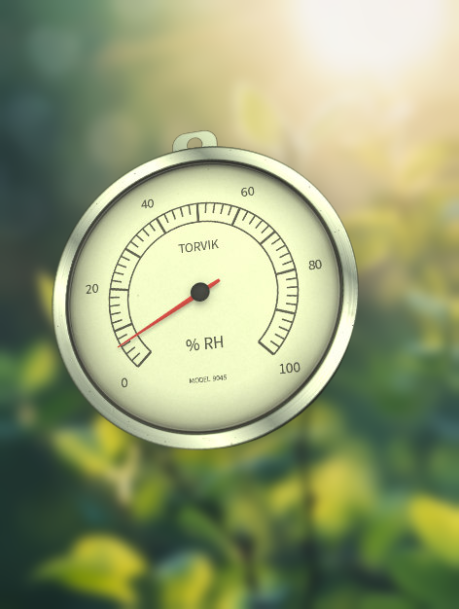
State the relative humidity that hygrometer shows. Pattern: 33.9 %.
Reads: 6 %
